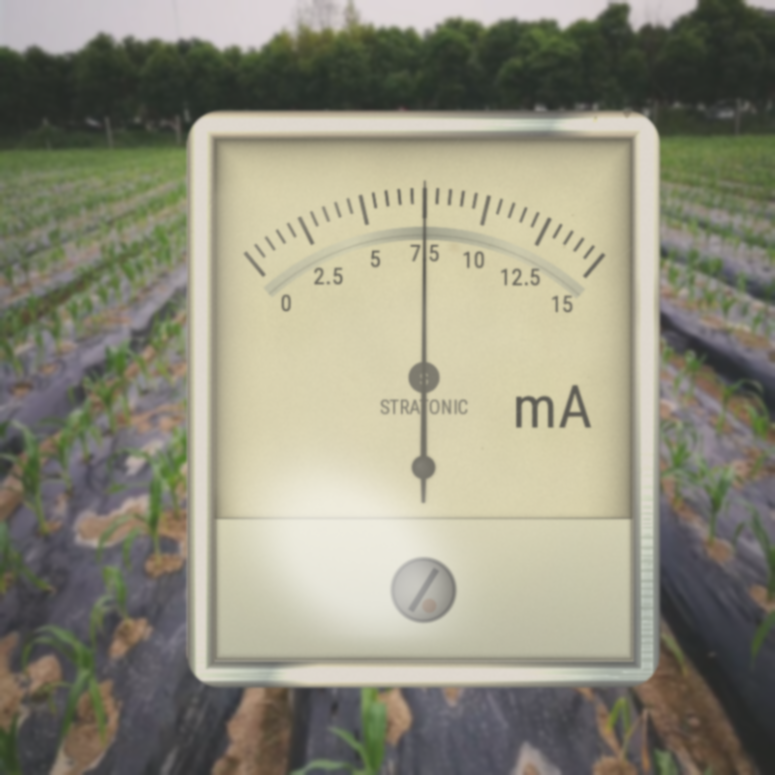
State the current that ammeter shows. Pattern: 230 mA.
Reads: 7.5 mA
